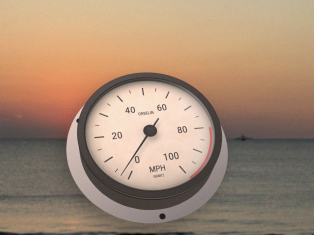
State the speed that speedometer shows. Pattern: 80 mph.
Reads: 2.5 mph
